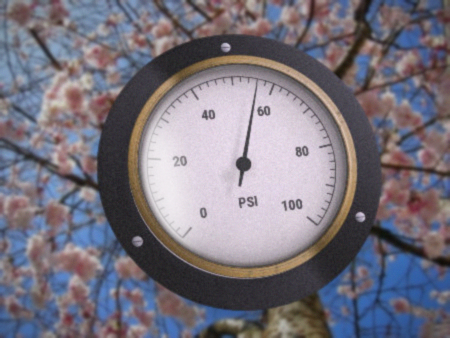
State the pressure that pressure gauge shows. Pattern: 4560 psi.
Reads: 56 psi
